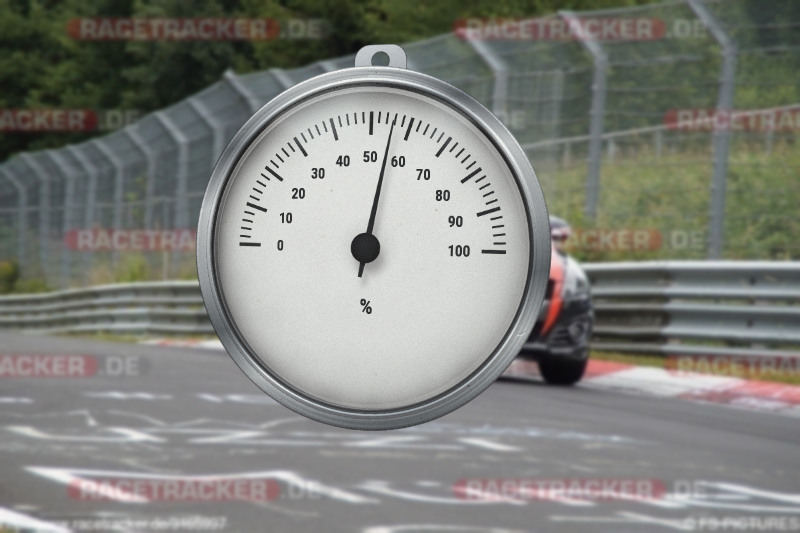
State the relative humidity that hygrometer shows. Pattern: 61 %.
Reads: 56 %
